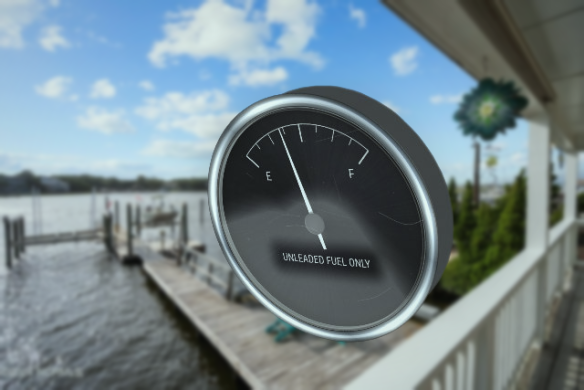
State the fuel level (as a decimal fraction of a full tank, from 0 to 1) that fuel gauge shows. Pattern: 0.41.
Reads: 0.375
